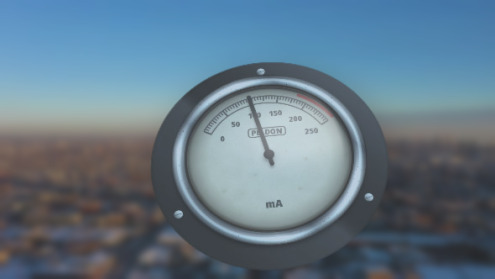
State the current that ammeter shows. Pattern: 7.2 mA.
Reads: 100 mA
